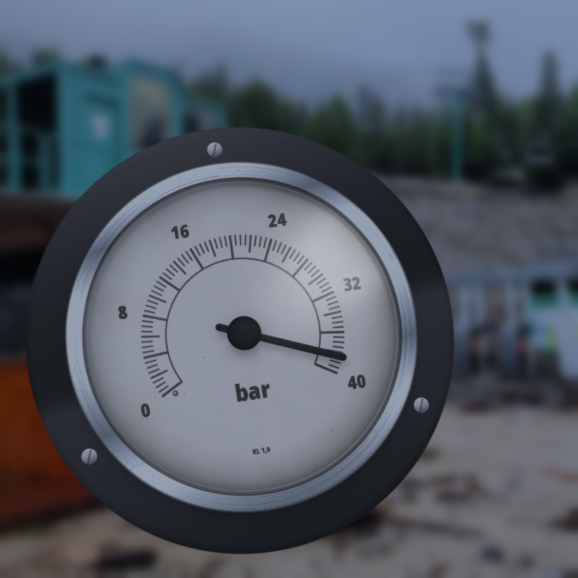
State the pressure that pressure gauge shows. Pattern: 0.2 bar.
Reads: 38.5 bar
